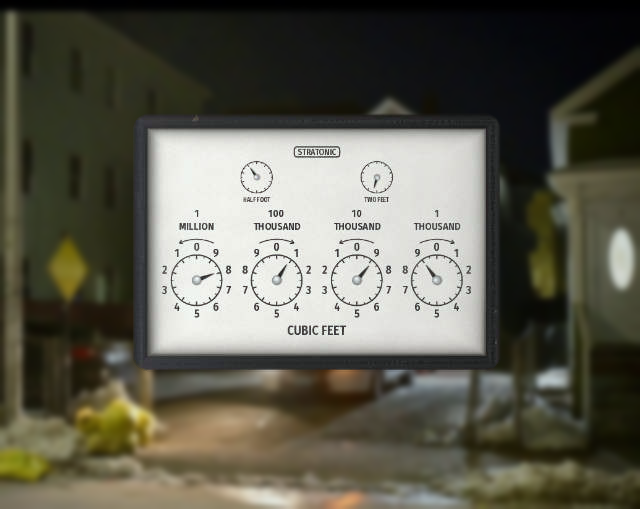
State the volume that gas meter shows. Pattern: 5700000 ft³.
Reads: 808900 ft³
